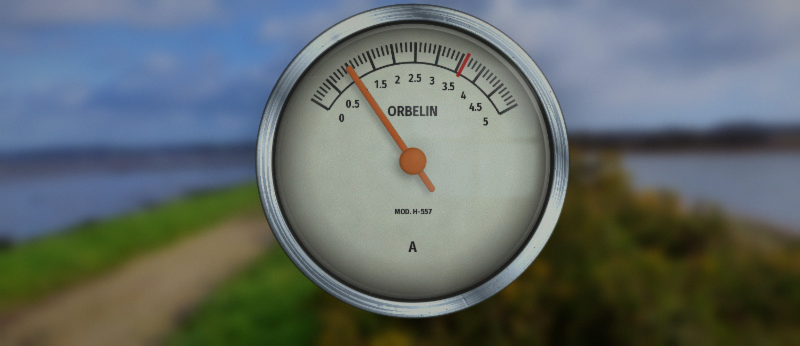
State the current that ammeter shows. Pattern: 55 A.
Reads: 1 A
